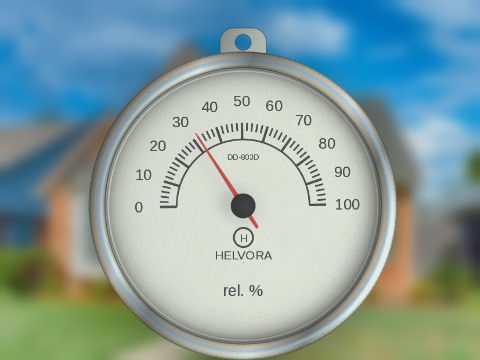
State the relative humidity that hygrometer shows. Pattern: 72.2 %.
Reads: 32 %
